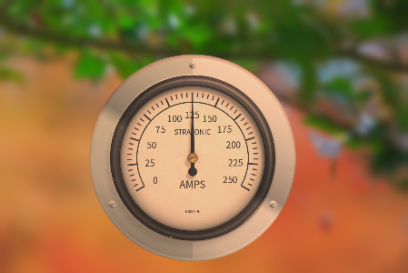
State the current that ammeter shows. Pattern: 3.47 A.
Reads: 125 A
